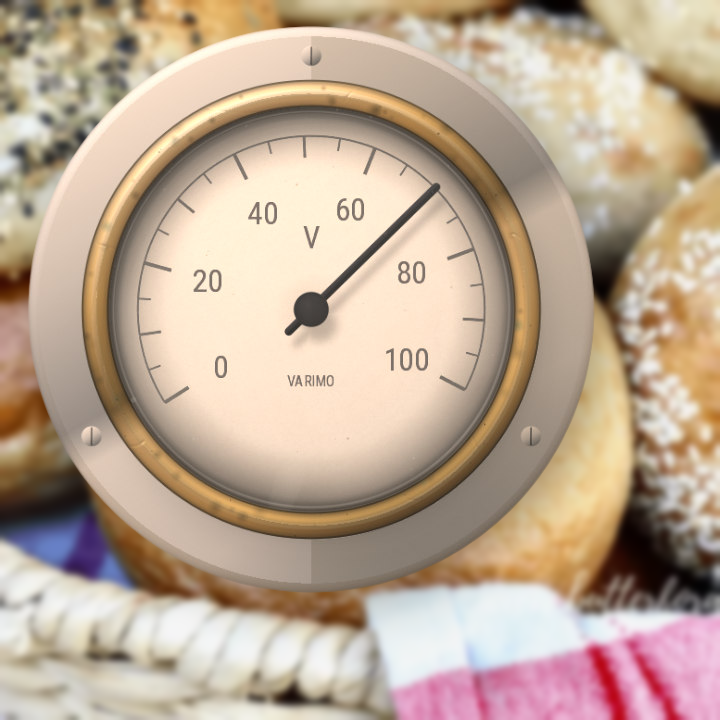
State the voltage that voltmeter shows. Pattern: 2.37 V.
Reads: 70 V
